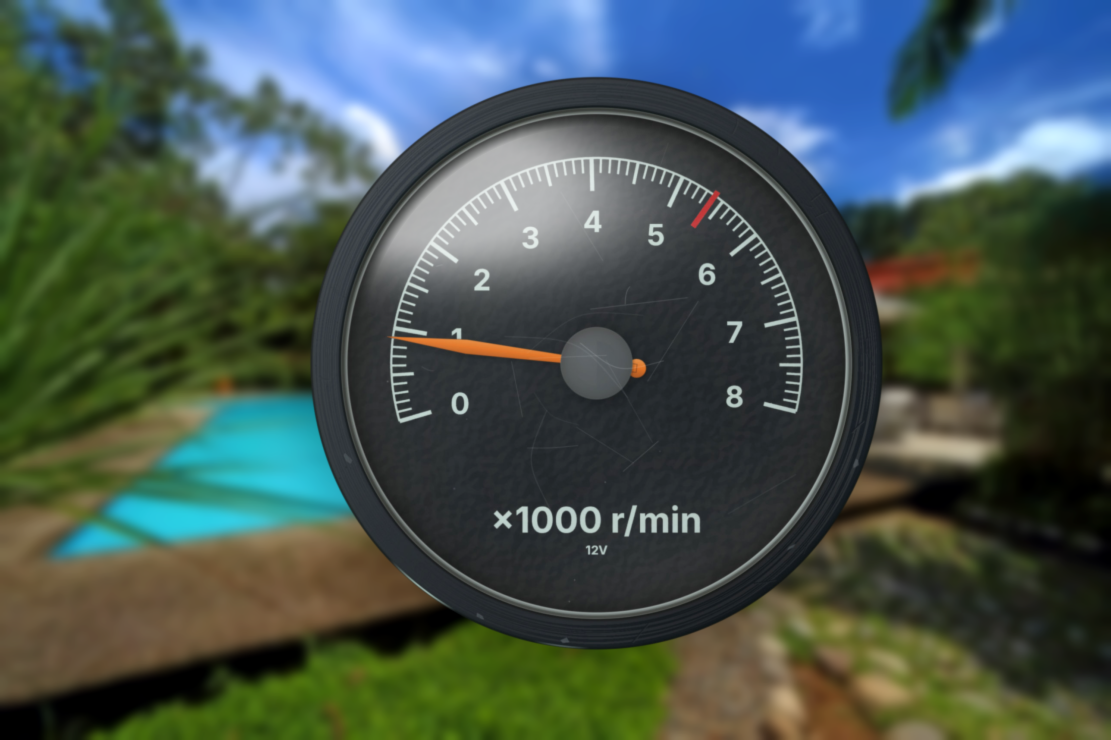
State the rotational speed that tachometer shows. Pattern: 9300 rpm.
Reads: 900 rpm
